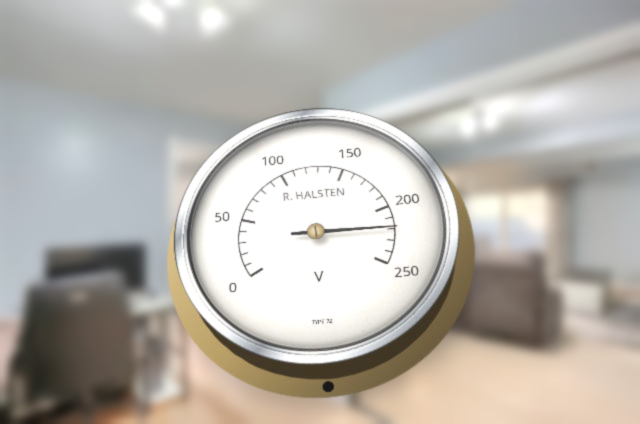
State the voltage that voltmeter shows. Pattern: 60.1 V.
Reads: 220 V
